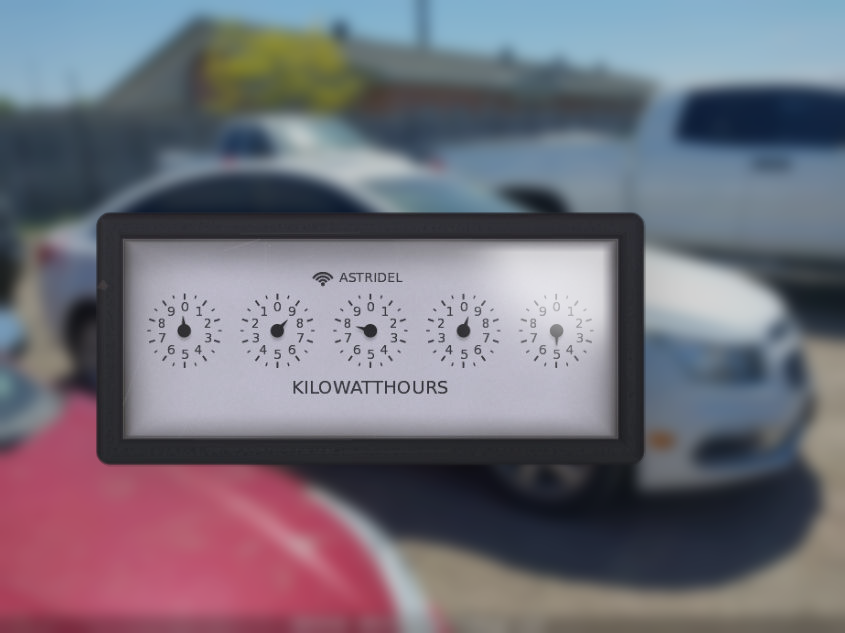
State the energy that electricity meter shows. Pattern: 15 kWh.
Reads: 98795 kWh
